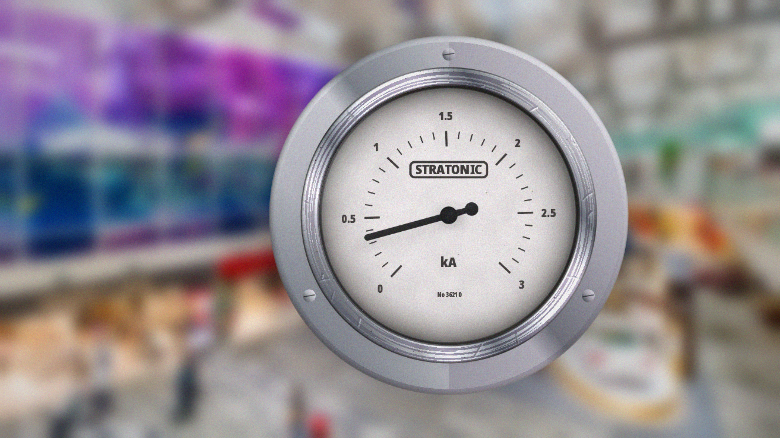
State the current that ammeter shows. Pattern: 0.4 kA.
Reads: 0.35 kA
